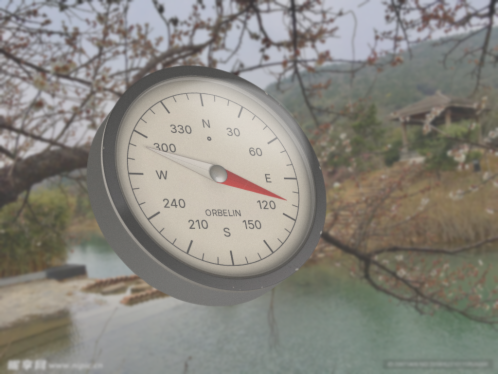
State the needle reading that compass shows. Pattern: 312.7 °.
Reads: 110 °
